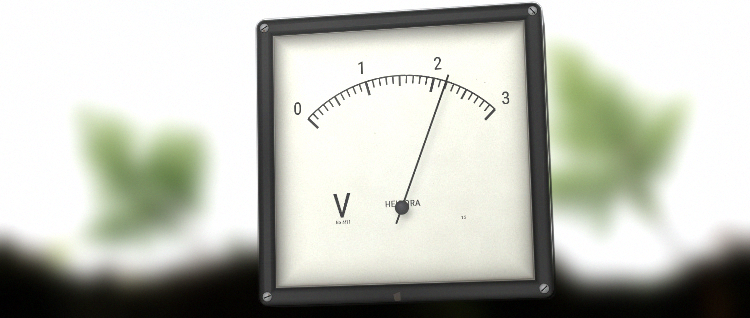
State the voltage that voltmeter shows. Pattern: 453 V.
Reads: 2.2 V
